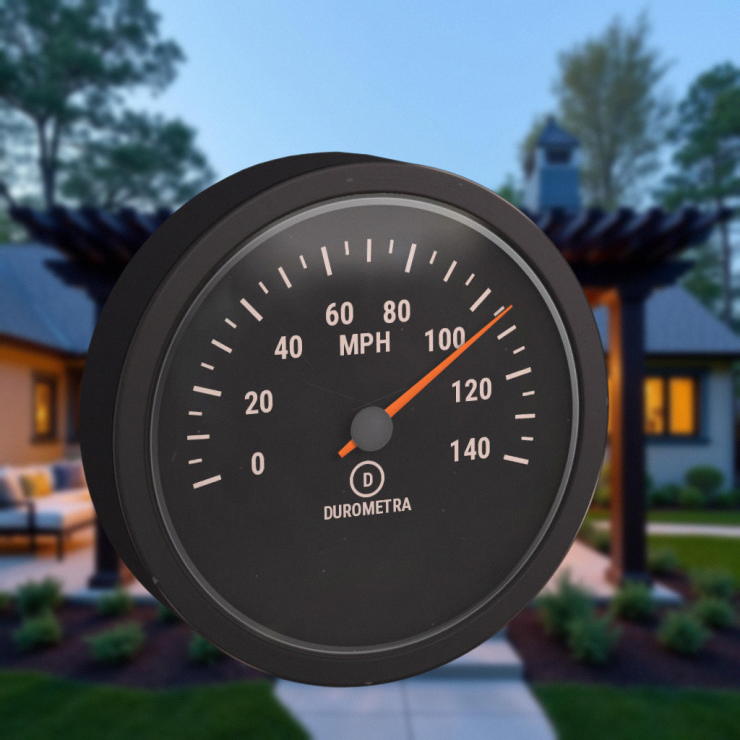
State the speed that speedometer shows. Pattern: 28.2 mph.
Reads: 105 mph
